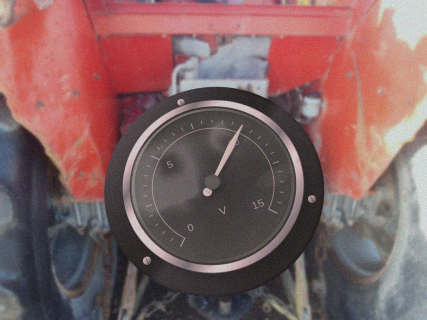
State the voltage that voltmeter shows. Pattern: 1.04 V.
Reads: 10 V
